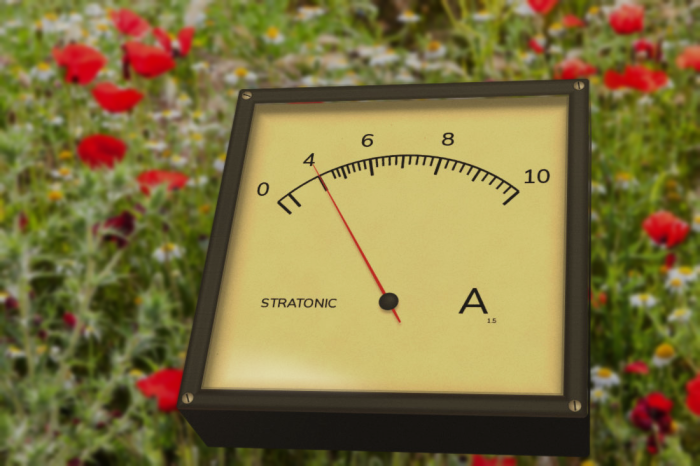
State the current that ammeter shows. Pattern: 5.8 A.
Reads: 4 A
